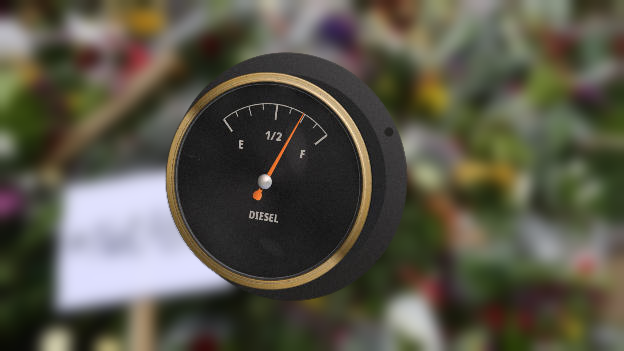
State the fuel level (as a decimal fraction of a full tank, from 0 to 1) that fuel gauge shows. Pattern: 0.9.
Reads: 0.75
